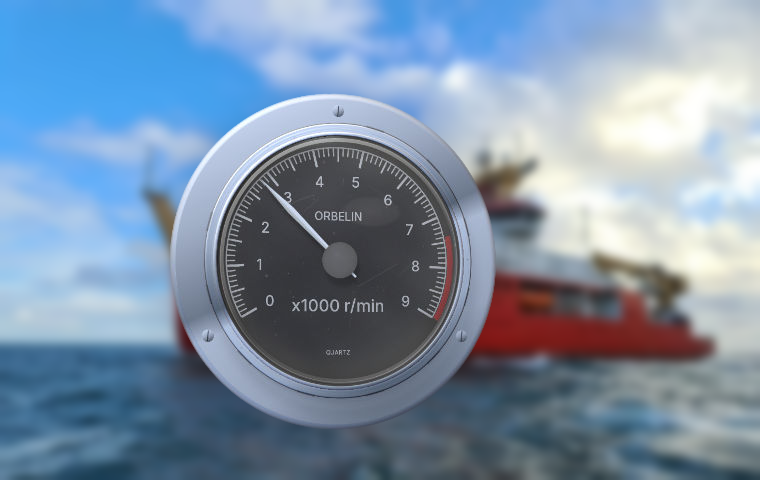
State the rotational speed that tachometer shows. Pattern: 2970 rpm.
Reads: 2800 rpm
